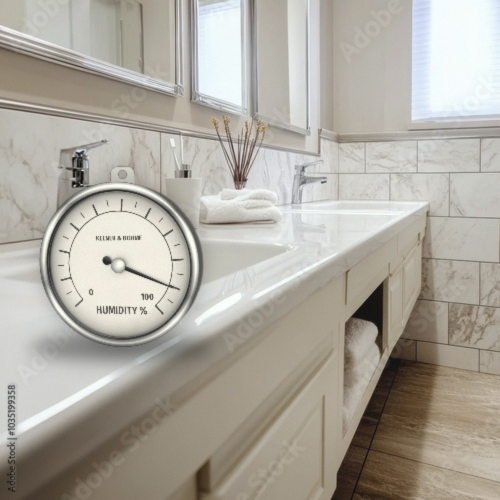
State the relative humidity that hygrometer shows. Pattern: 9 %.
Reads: 90 %
